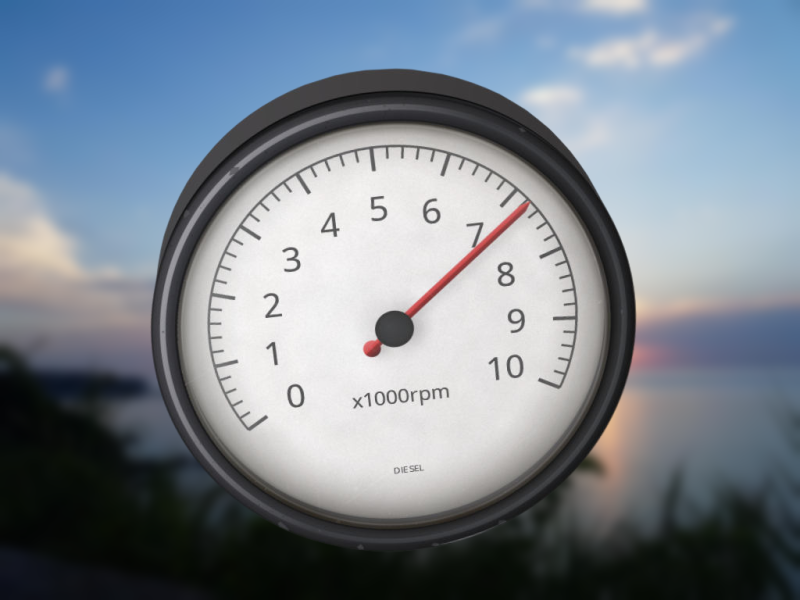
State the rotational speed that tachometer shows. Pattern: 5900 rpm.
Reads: 7200 rpm
